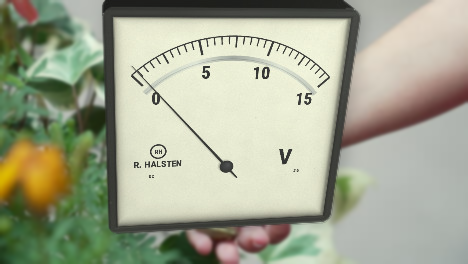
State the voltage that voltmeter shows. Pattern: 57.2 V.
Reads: 0.5 V
